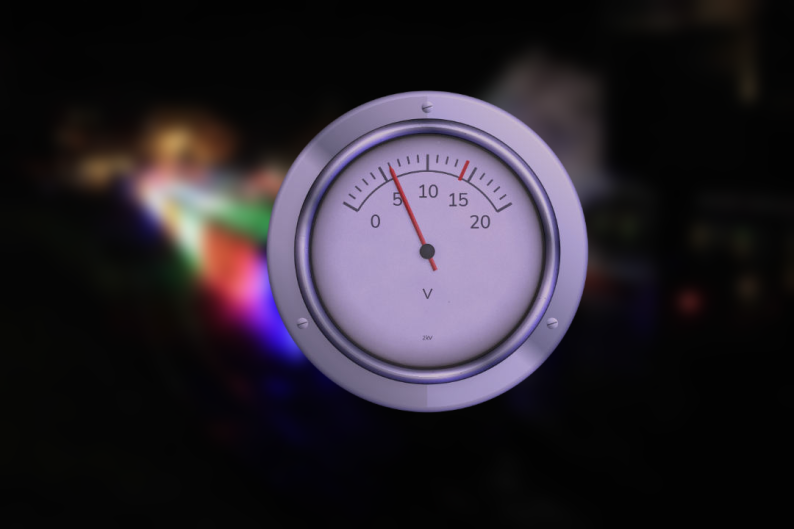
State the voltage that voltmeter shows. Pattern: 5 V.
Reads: 6 V
